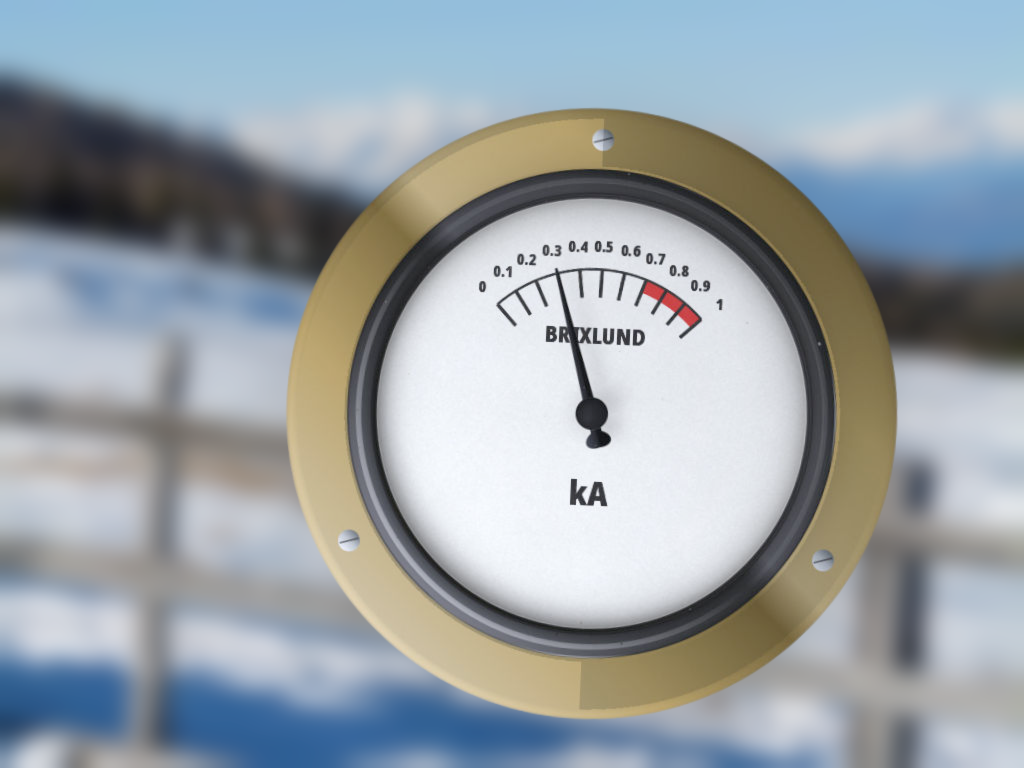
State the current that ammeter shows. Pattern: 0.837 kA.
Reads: 0.3 kA
